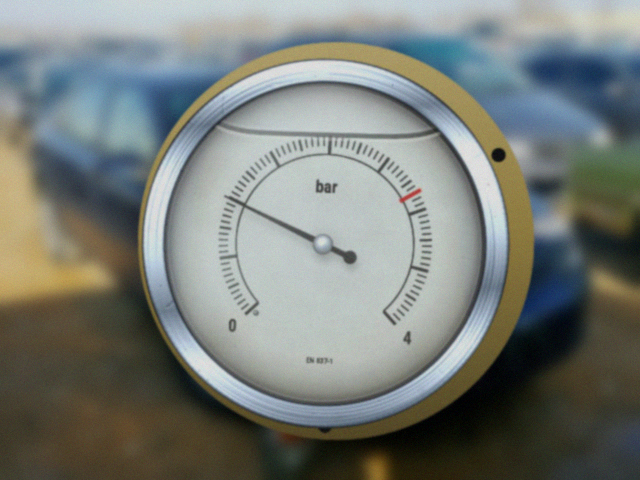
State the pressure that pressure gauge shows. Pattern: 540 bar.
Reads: 1 bar
